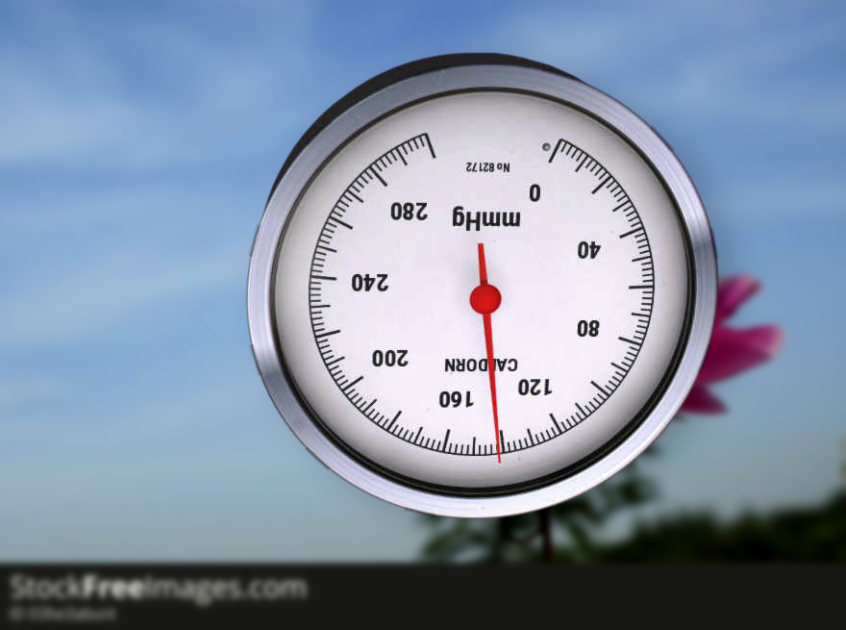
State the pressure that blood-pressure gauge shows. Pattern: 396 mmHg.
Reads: 142 mmHg
